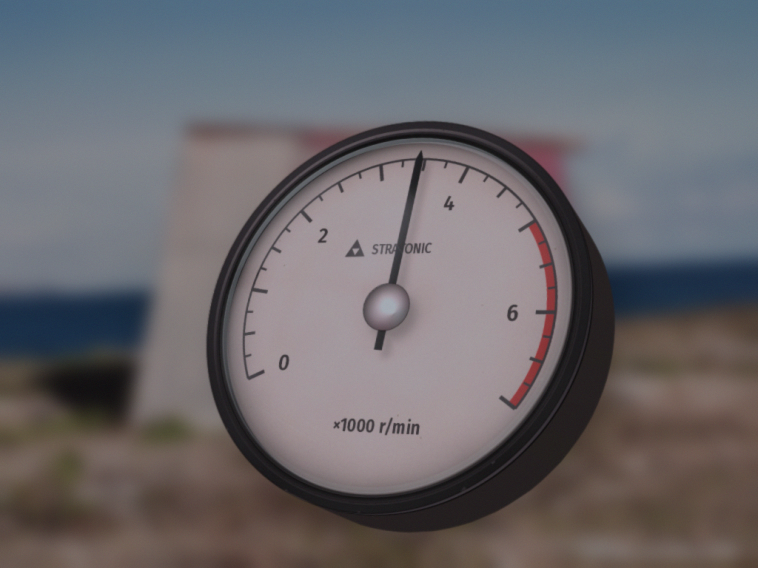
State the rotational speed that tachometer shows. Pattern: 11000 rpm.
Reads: 3500 rpm
